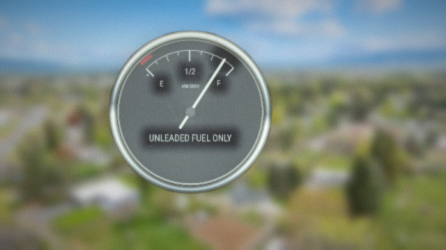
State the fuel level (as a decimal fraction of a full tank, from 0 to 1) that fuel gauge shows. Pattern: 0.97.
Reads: 0.875
